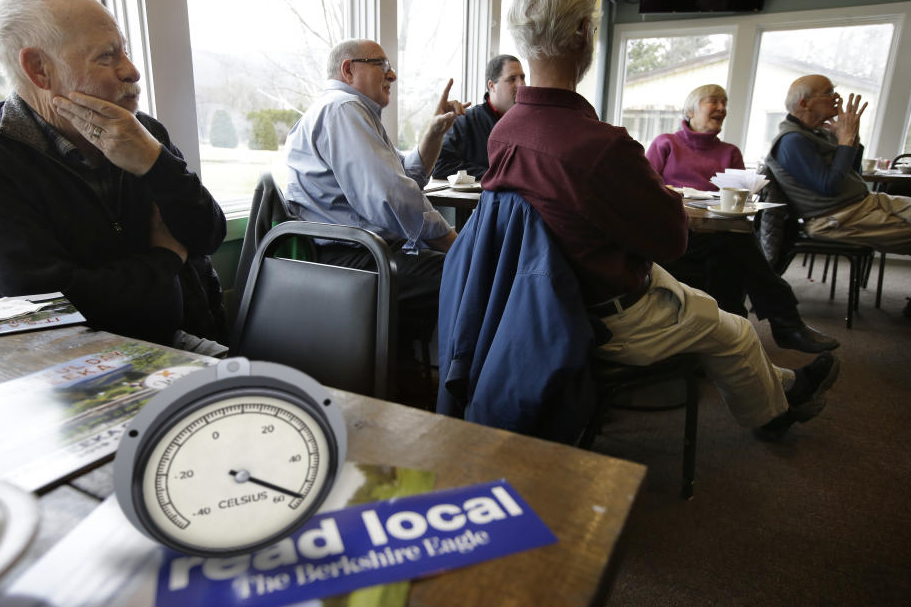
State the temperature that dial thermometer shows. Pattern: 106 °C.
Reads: 55 °C
